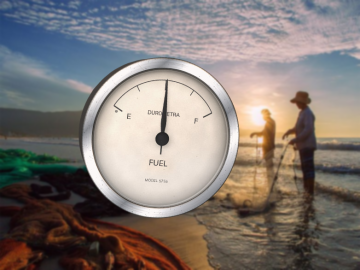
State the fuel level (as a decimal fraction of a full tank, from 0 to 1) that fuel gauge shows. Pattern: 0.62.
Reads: 0.5
